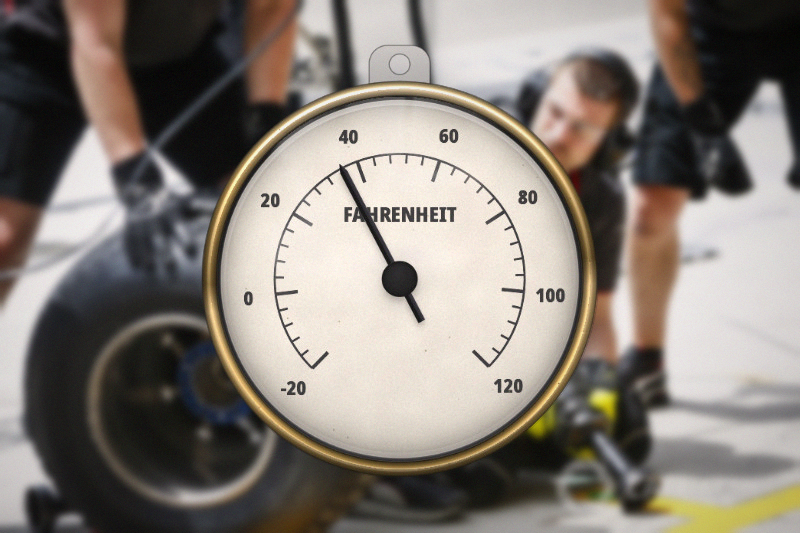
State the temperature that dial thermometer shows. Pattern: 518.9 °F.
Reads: 36 °F
